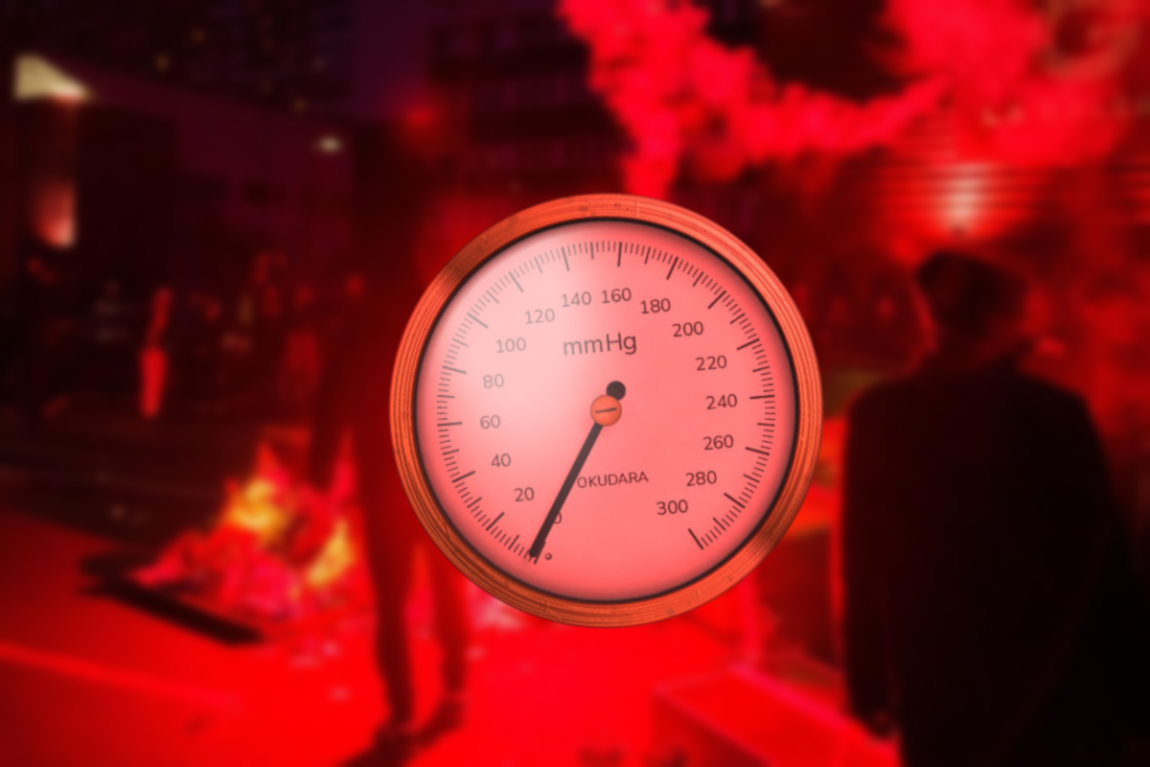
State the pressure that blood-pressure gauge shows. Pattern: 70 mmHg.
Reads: 2 mmHg
